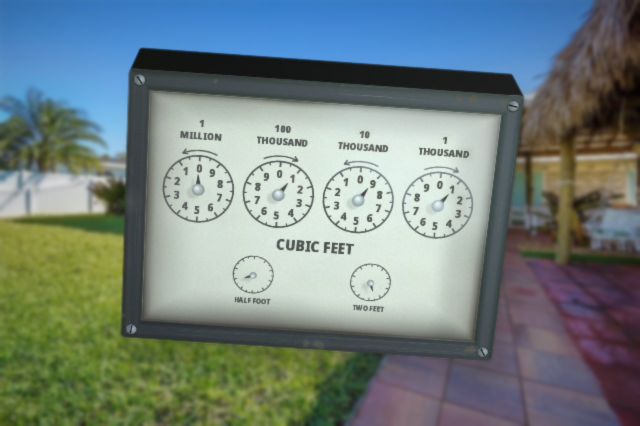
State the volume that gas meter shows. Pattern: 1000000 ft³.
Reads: 9100 ft³
